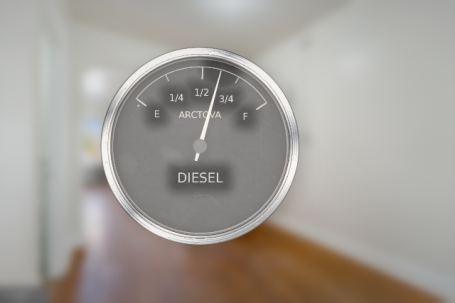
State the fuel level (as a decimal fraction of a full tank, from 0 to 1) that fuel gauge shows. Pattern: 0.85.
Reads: 0.625
